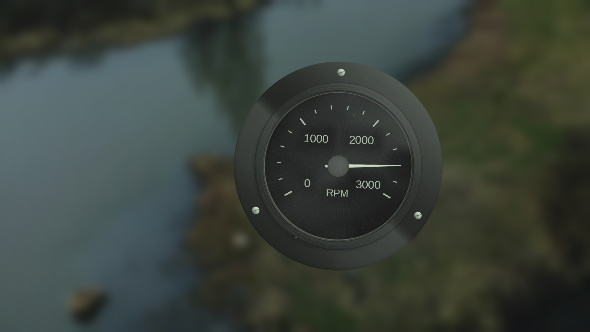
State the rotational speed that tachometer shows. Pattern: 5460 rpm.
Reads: 2600 rpm
